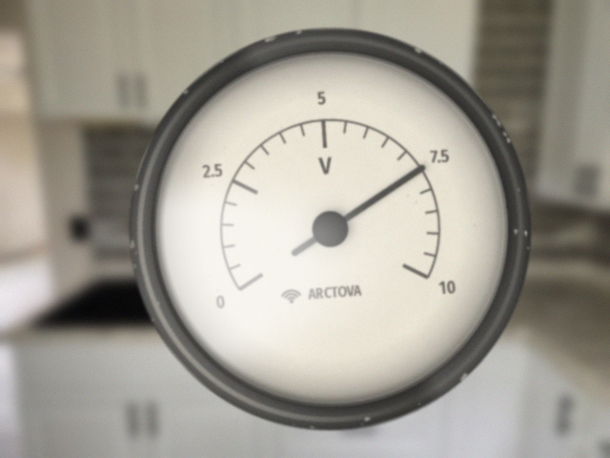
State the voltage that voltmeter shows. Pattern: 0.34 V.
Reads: 7.5 V
